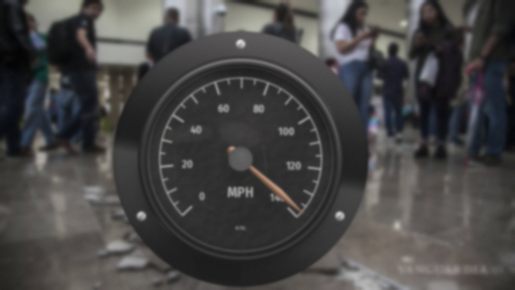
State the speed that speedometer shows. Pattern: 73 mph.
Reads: 137.5 mph
